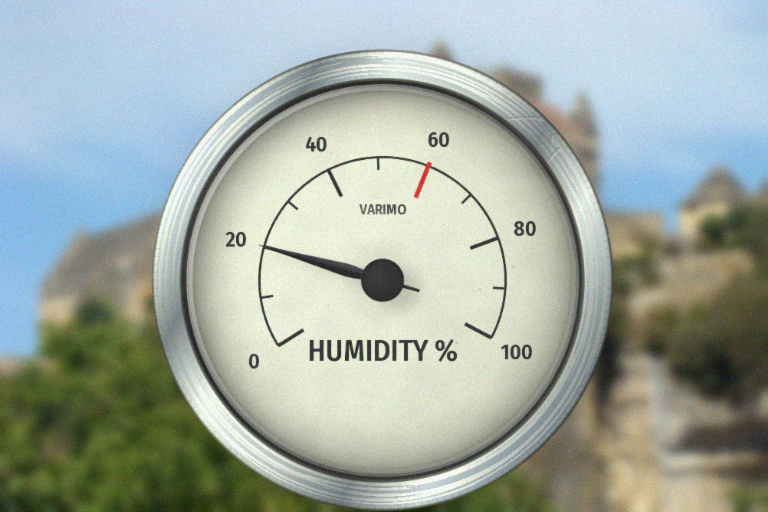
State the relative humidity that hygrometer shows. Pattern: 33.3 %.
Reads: 20 %
